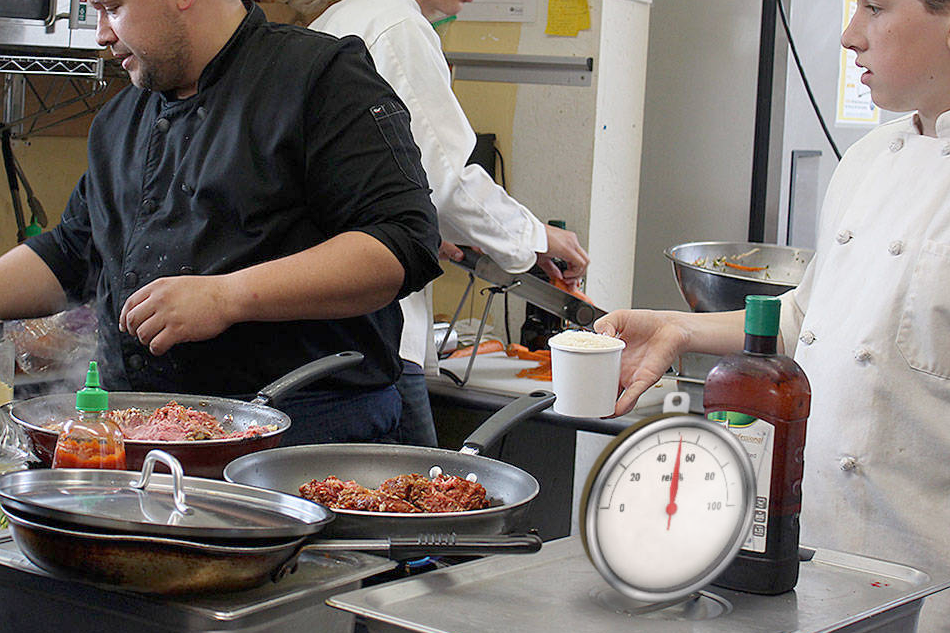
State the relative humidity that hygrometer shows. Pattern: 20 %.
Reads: 50 %
